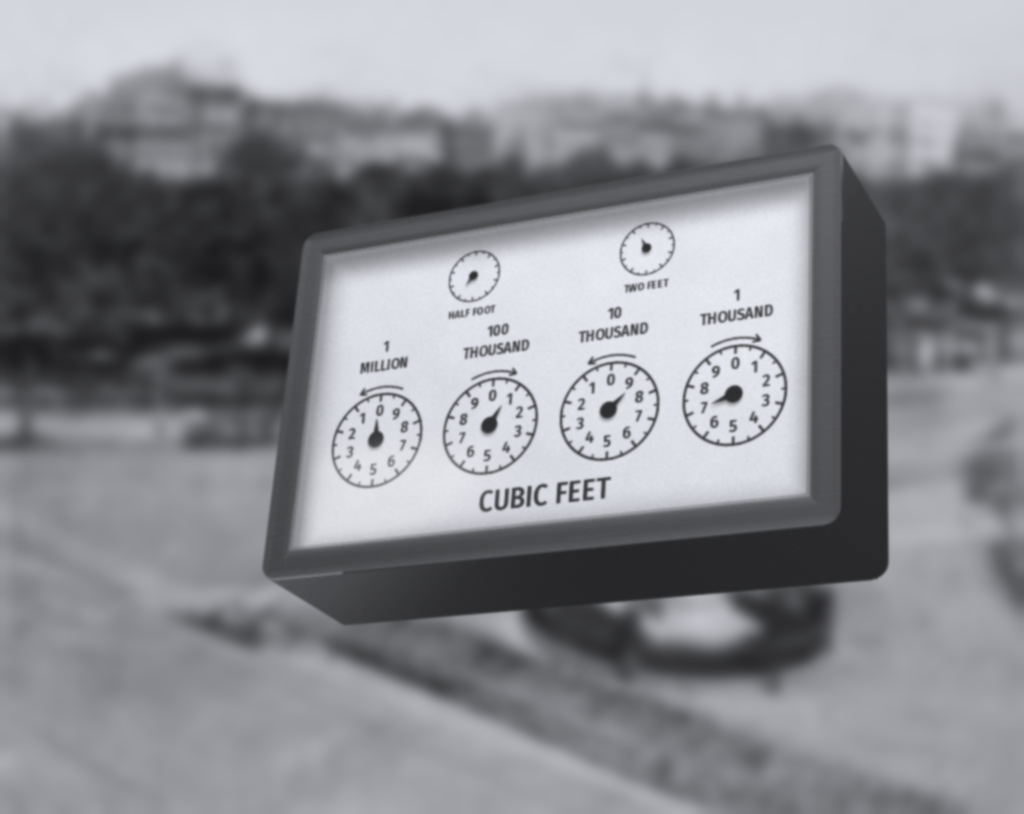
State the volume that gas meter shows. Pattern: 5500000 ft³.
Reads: 8700 ft³
